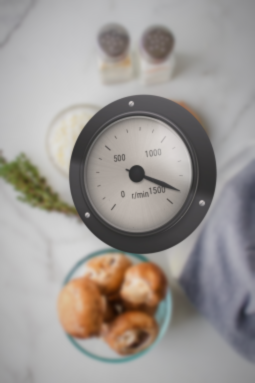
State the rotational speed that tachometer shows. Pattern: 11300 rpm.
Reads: 1400 rpm
